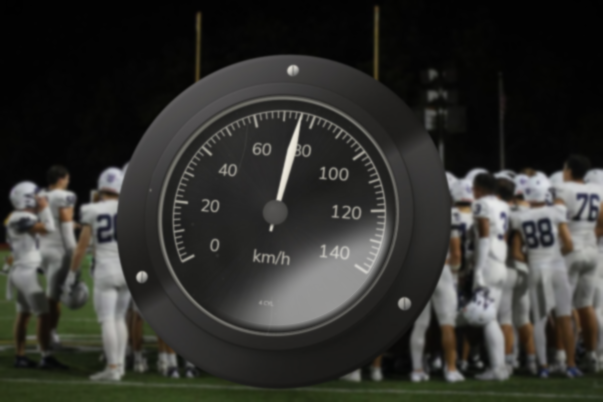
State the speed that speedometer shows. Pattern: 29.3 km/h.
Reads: 76 km/h
